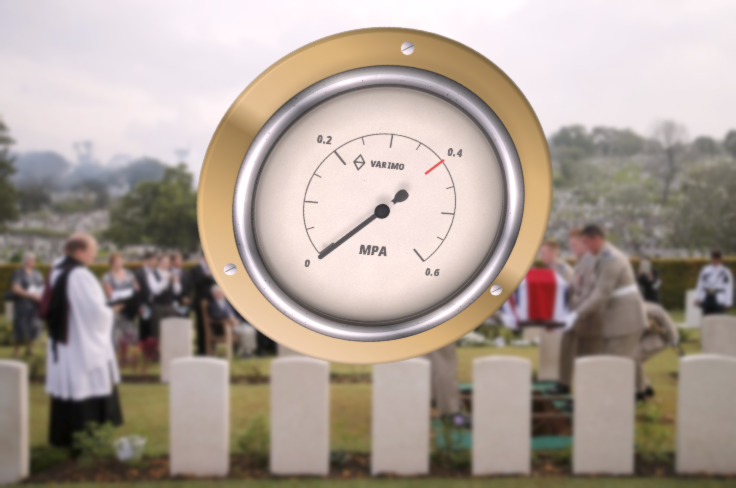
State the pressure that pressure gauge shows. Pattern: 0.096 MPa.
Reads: 0 MPa
